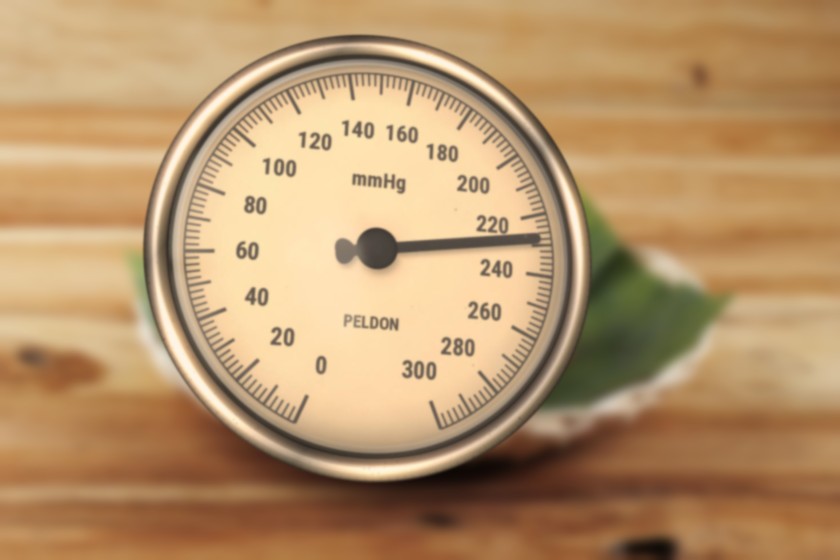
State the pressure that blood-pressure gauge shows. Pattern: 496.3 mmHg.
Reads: 228 mmHg
